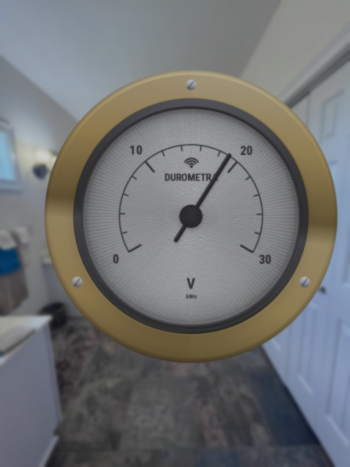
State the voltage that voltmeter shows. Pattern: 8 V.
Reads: 19 V
